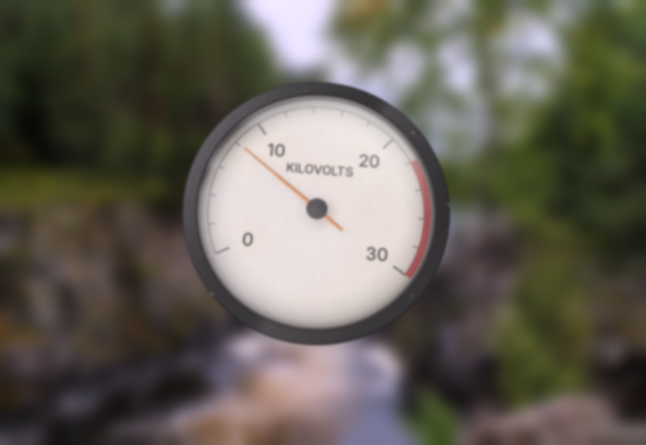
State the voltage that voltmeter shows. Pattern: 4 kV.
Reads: 8 kV
